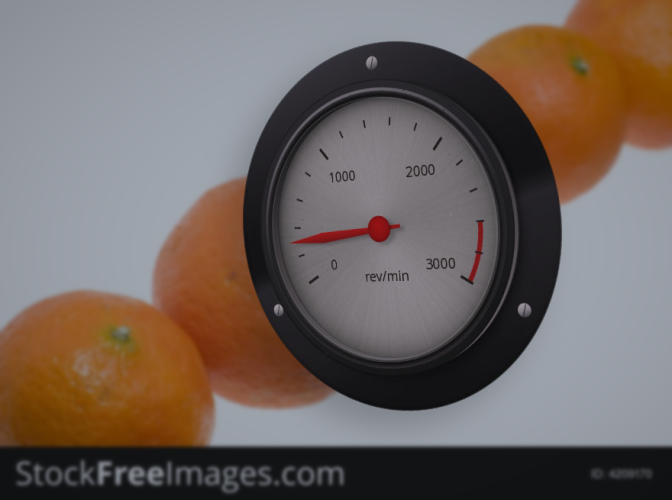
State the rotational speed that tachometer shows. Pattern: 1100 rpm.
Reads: 300 rpm
